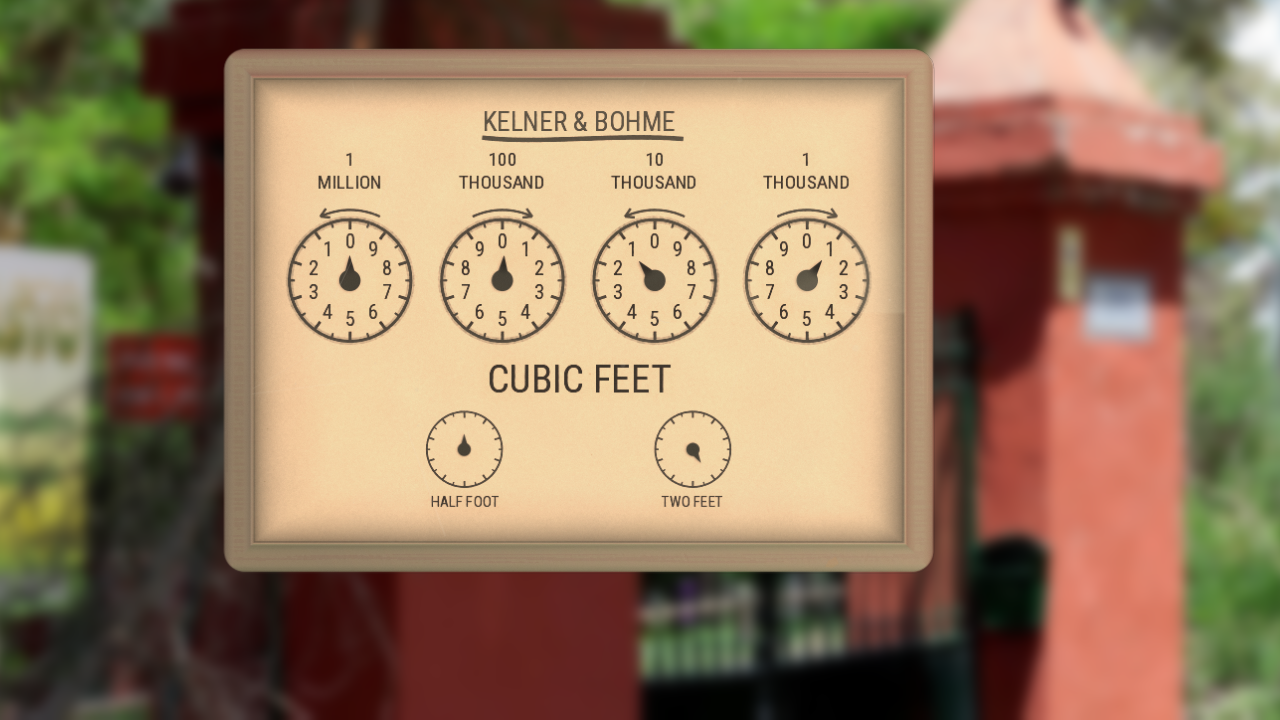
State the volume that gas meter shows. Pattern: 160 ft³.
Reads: 1100 ft³
